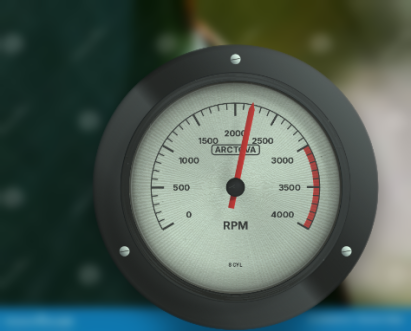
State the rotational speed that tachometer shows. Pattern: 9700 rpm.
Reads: 2200 rpm
